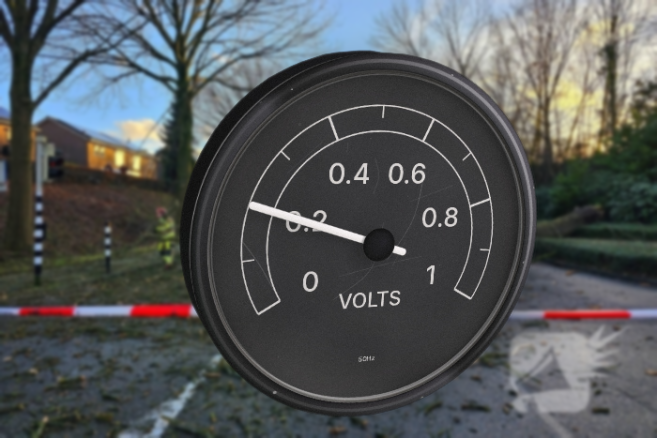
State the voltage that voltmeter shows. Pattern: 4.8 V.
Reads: 0.2 V
